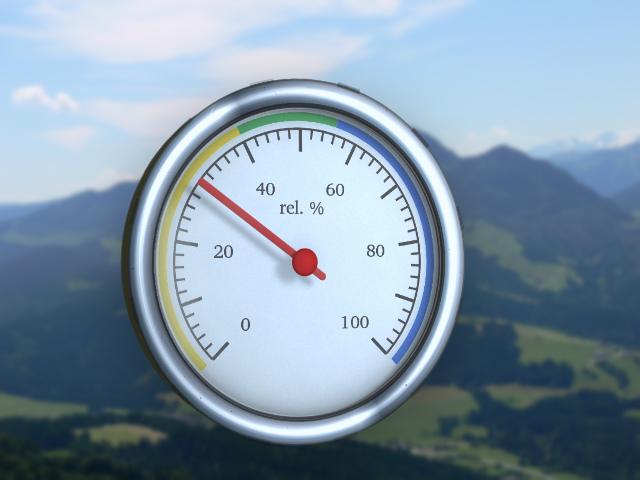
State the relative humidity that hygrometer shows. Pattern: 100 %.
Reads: 30 %
